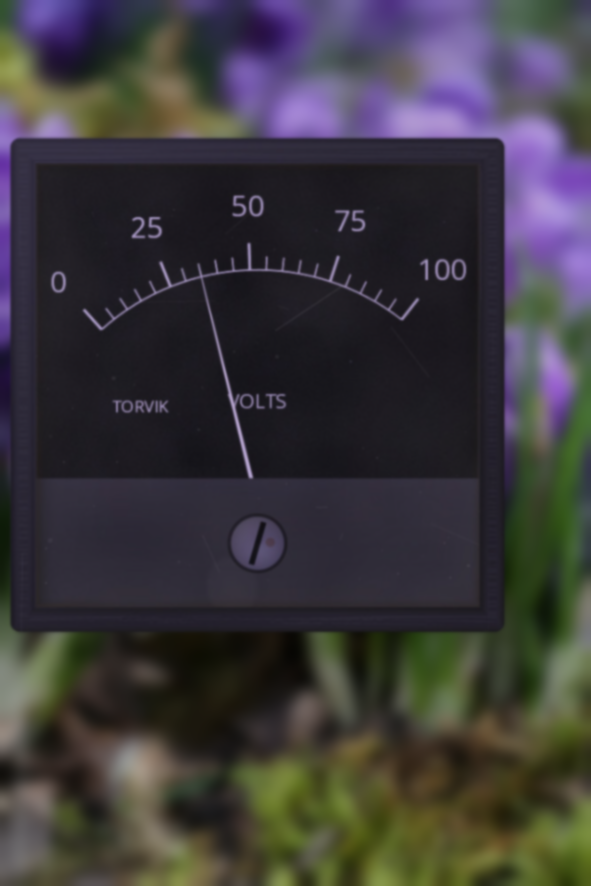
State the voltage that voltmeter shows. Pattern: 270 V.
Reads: 35 V
